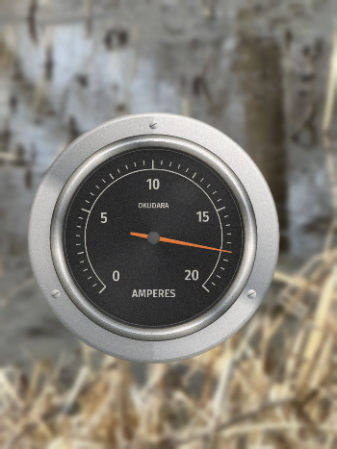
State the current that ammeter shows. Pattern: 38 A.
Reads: 17.5 A
